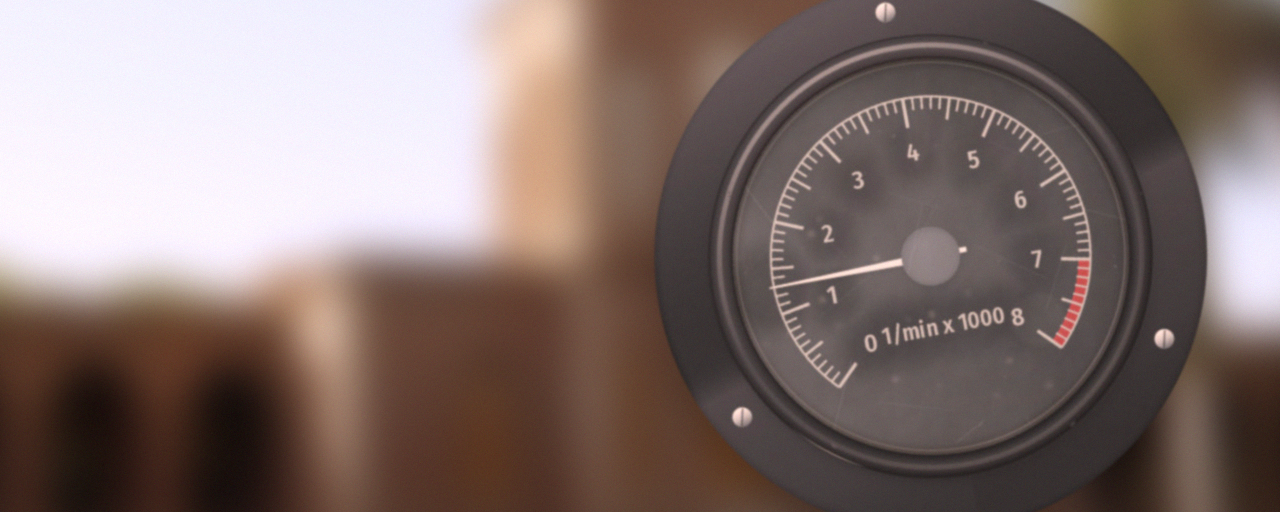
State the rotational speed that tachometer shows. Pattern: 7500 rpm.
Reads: 1300 rpm
